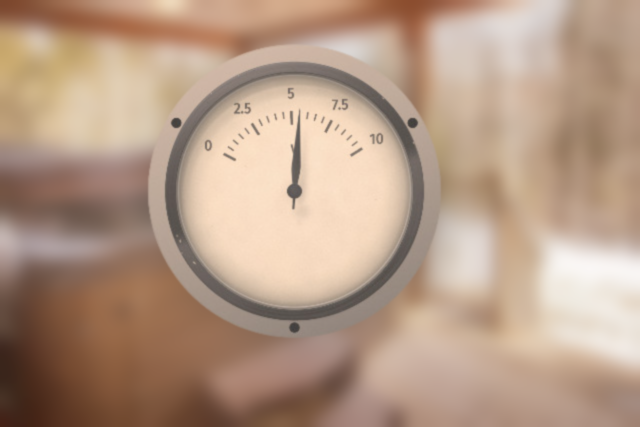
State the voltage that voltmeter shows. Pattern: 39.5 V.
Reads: 5.5 V
